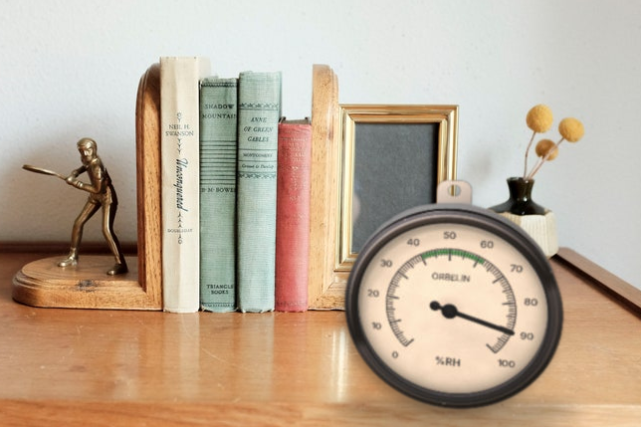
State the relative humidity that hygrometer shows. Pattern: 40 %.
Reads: 90 %
